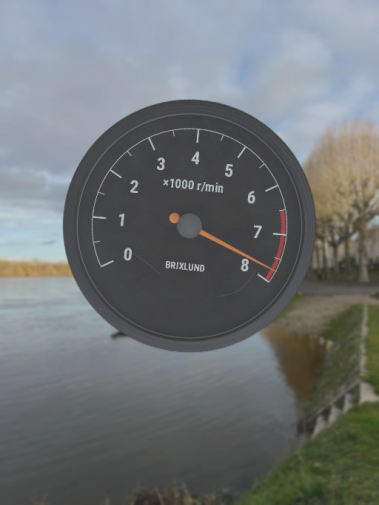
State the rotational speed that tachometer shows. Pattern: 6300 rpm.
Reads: 7750 rpm
